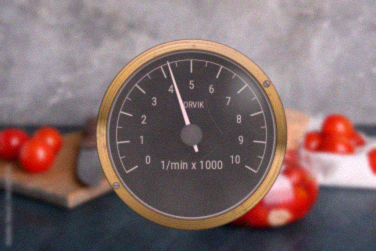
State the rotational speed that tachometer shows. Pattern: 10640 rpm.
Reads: 4250 rpm
